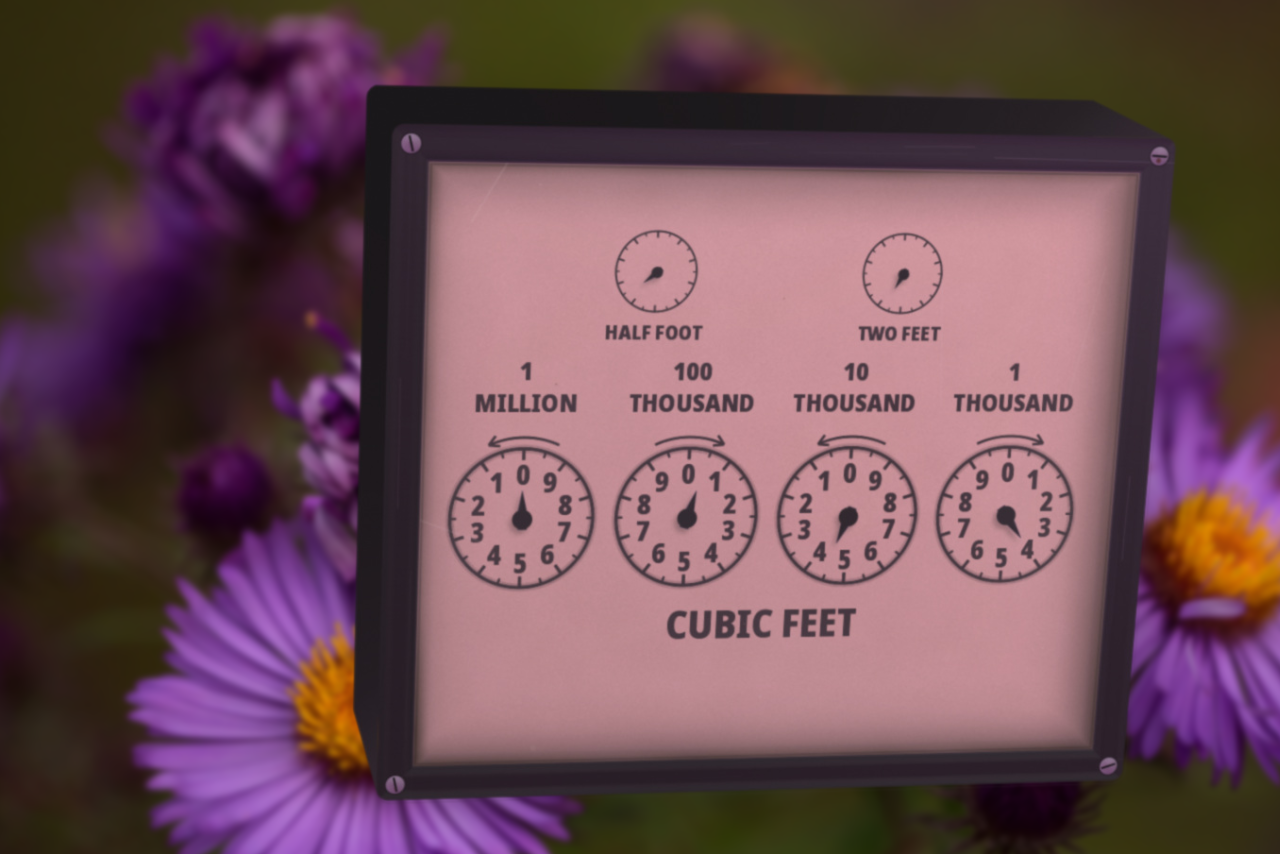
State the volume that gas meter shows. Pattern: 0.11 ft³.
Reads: 4400 ft³
